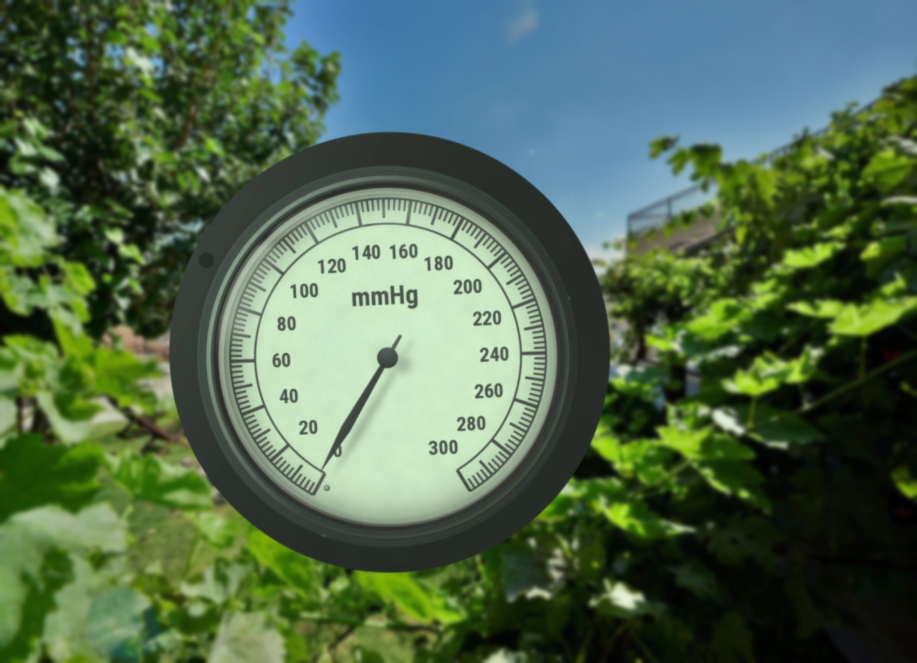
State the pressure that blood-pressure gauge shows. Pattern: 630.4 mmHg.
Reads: 2 mmHg
